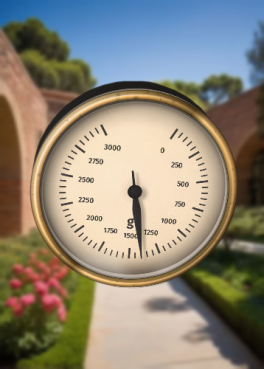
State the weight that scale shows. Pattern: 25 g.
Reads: 1400 g
